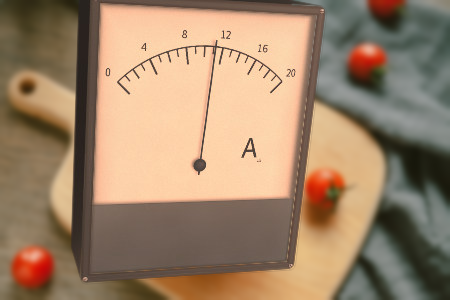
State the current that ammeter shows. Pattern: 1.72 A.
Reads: 11 A
